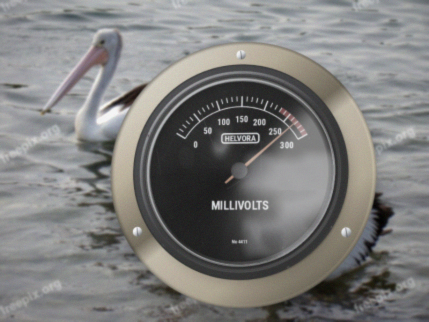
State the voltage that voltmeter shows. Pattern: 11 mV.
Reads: 270 mV
